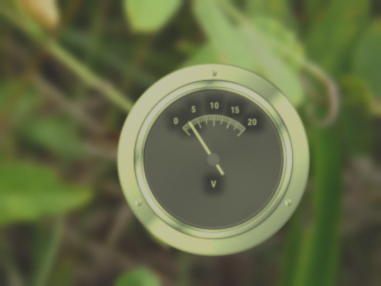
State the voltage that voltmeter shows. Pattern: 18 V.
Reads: 2.5 V
